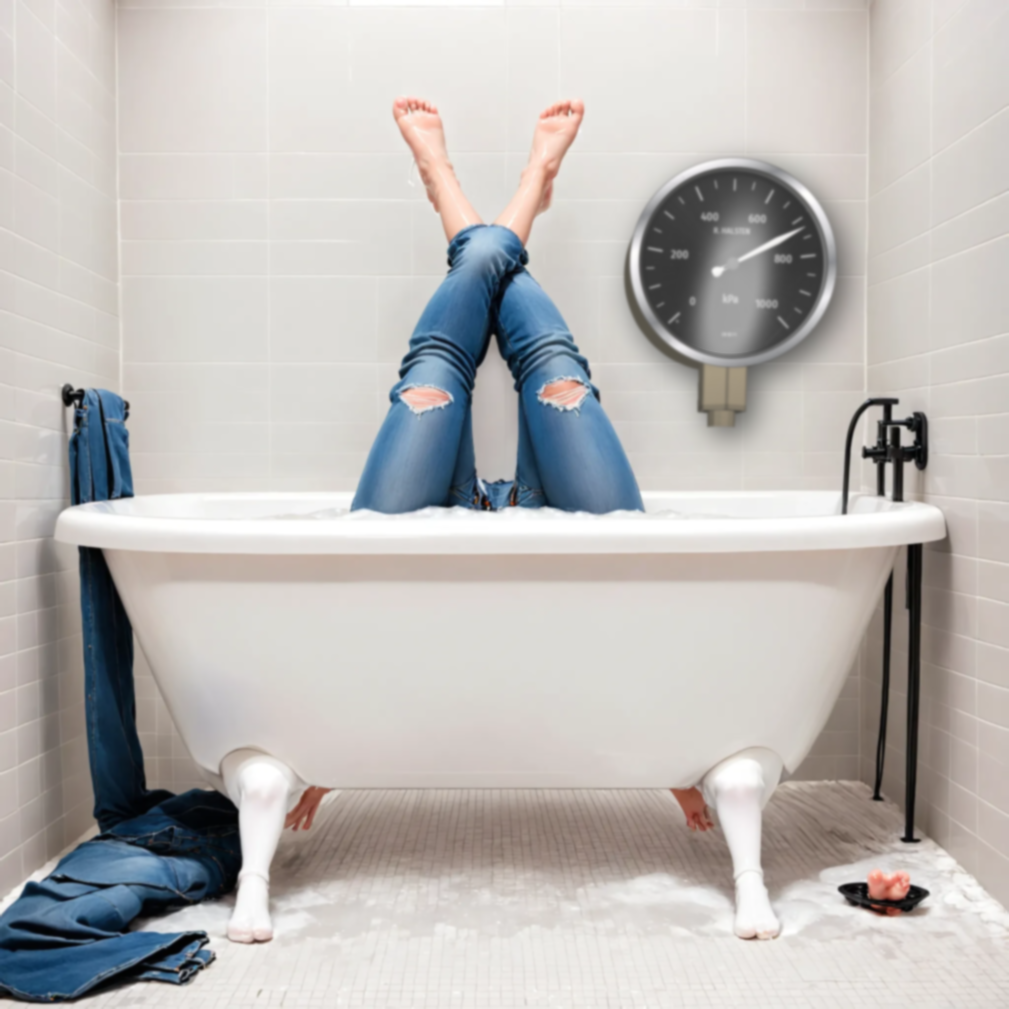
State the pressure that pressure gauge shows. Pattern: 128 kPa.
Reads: 725 kPa
